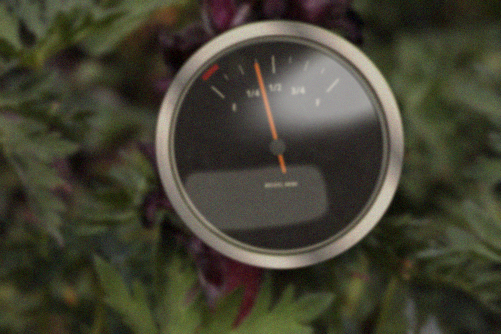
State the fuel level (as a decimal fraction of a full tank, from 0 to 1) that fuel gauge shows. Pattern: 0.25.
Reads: 0.375
